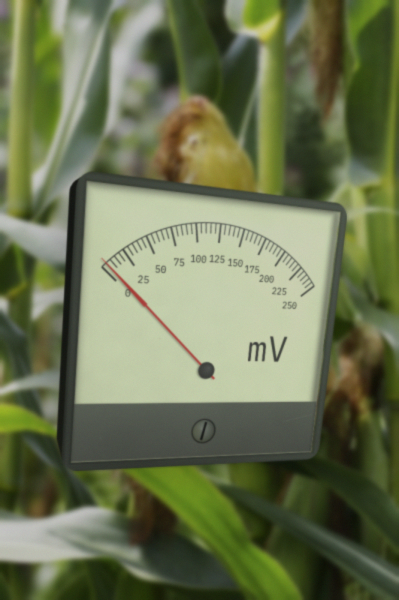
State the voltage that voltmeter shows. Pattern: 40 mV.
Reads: 5 mV
